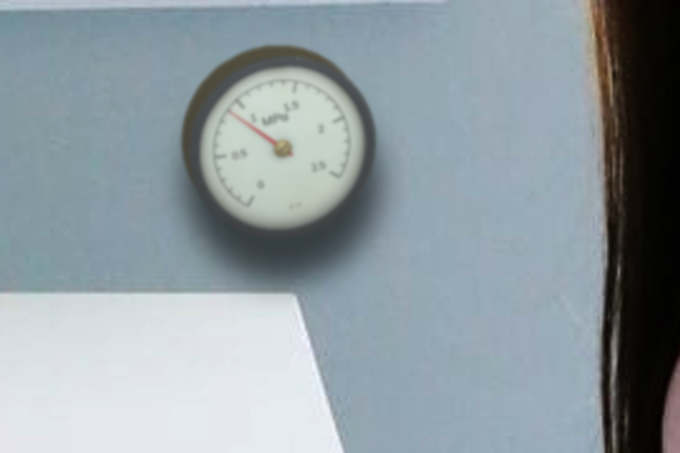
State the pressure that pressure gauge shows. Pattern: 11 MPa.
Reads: 0.9 MPa
